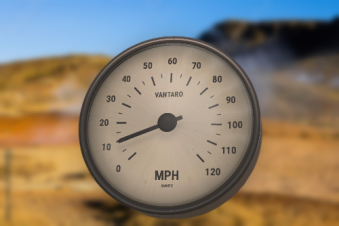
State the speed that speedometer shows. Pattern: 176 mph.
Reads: 10 mph
